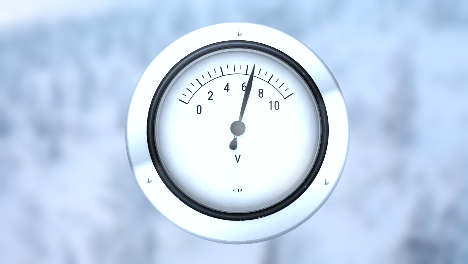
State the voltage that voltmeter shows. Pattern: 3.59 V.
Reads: 6.5 V
